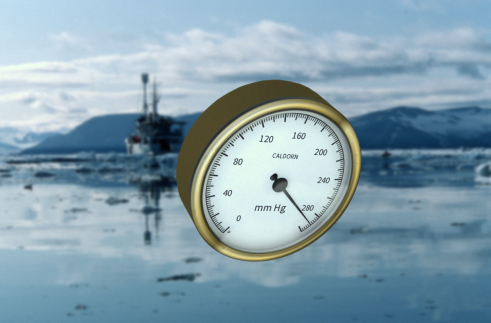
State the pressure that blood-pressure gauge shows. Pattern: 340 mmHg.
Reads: 290 mmHg
